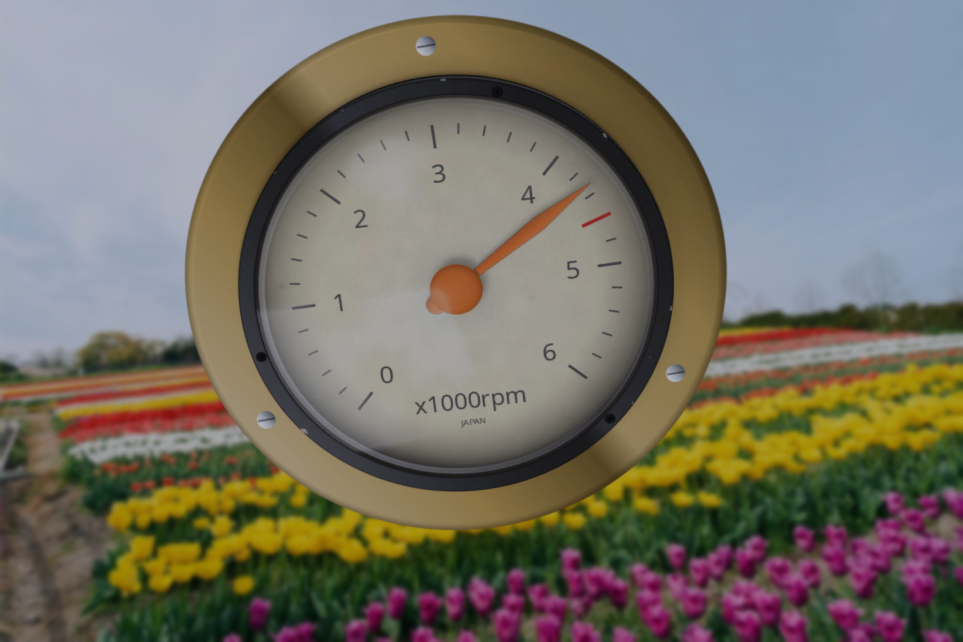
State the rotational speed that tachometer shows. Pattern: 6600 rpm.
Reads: 4300 rpm
